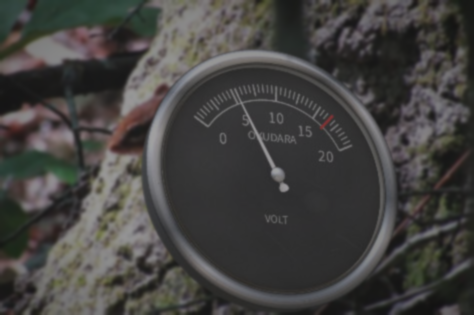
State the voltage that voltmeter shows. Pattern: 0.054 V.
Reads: 5 V
